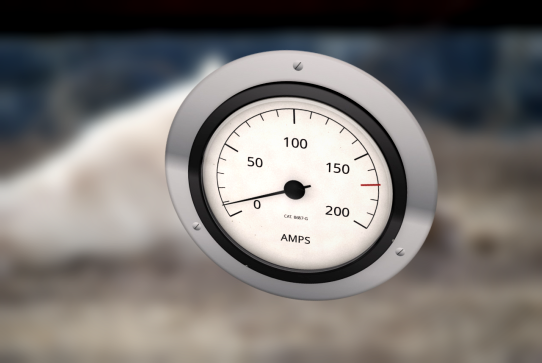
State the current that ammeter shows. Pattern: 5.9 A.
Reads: 10 A
